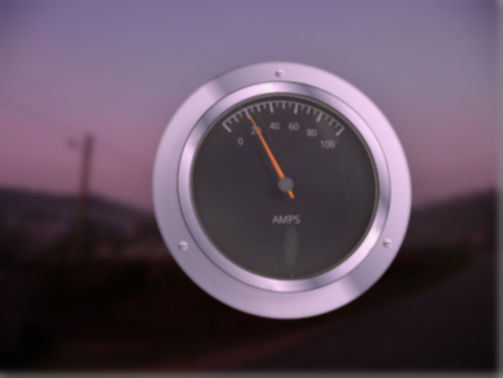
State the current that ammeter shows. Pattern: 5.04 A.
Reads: 20 A
